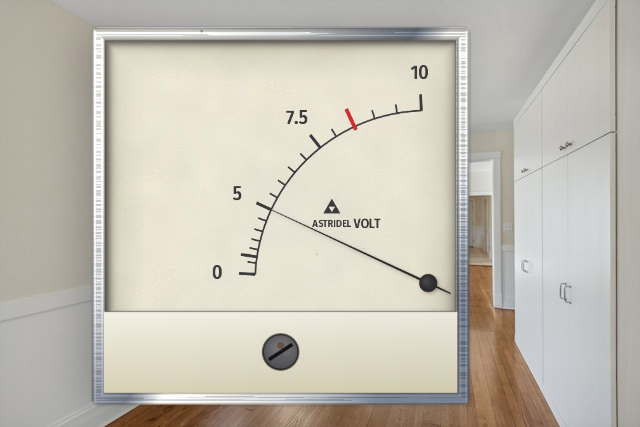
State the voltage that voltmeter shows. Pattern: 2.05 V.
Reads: 5 V
